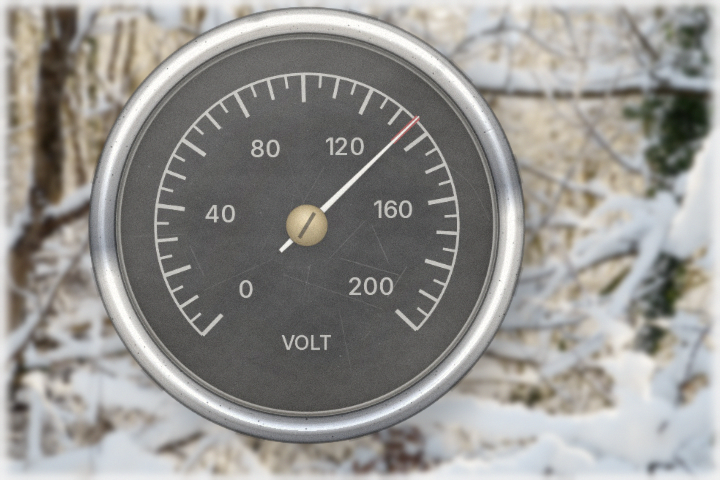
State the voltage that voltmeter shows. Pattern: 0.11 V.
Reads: 135 V
